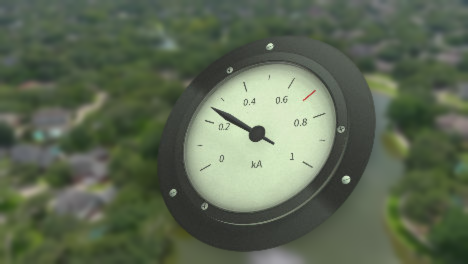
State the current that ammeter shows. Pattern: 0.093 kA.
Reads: 0.25 kA
